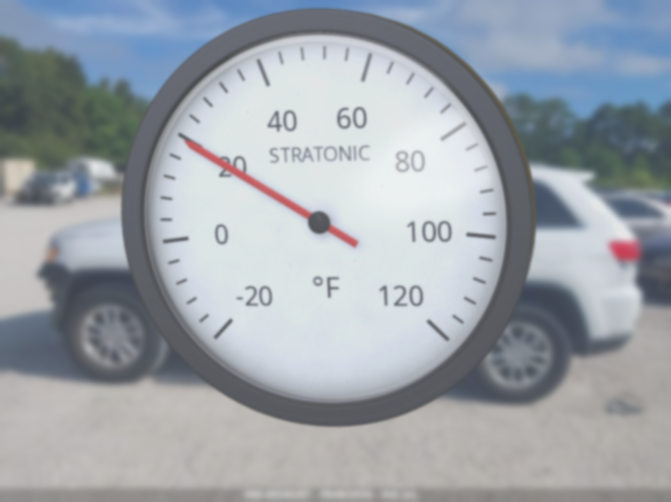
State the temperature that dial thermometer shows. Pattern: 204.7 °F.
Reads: 20 °F
